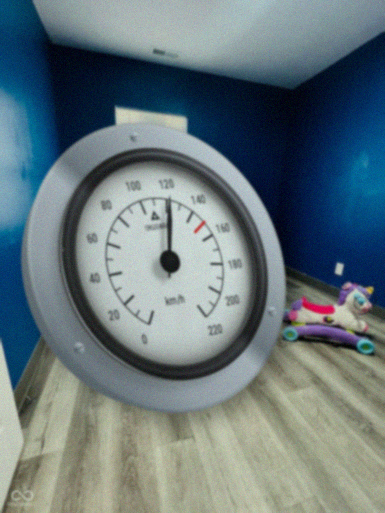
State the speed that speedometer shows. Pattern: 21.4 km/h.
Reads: 120 km/h
